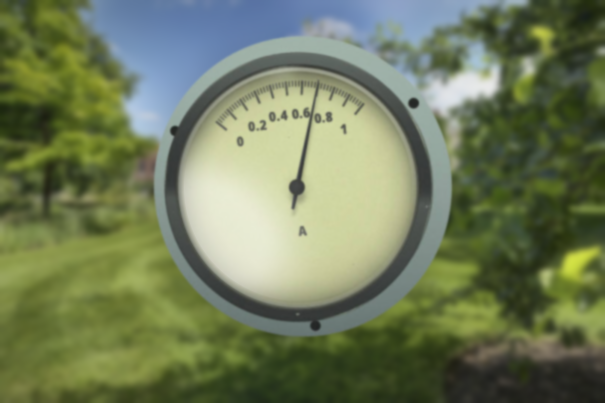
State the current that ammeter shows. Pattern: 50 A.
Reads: 0.7 A
